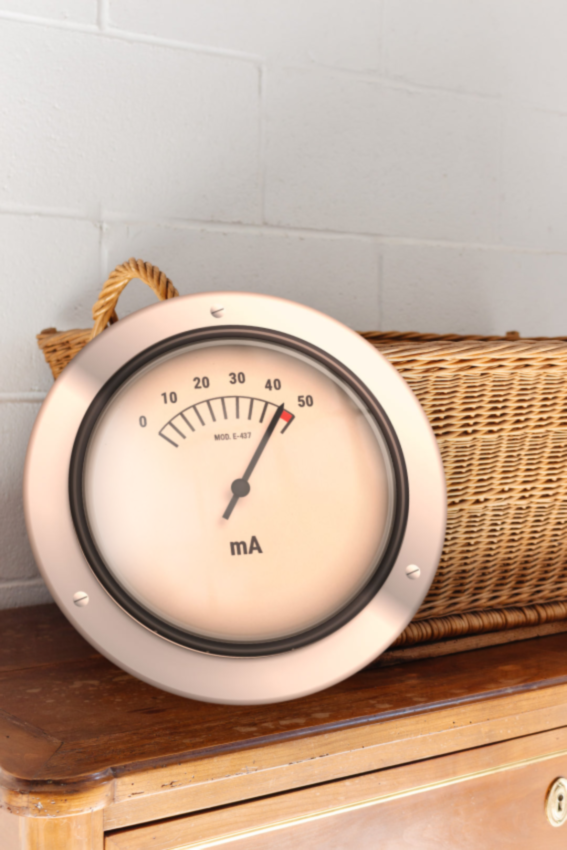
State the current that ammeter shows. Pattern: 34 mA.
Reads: 45 mA
